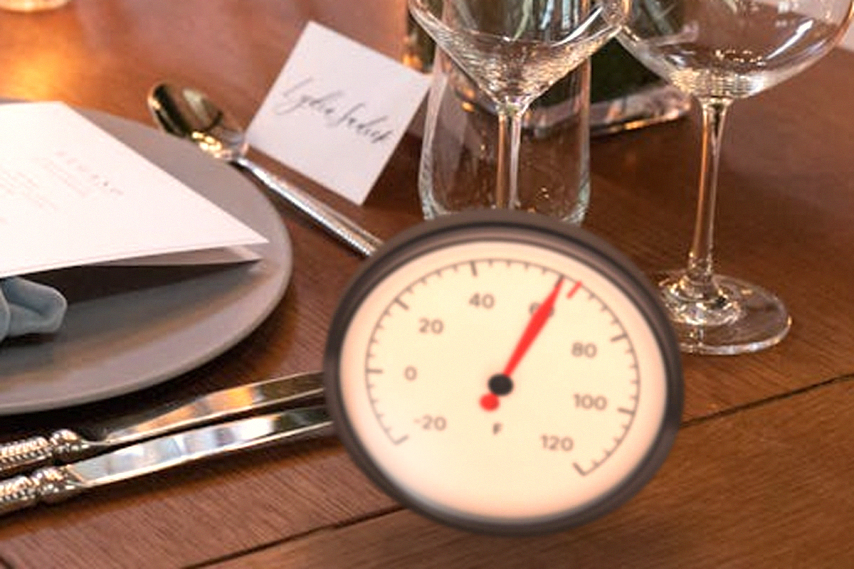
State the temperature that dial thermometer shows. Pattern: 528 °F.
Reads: 60 °F
